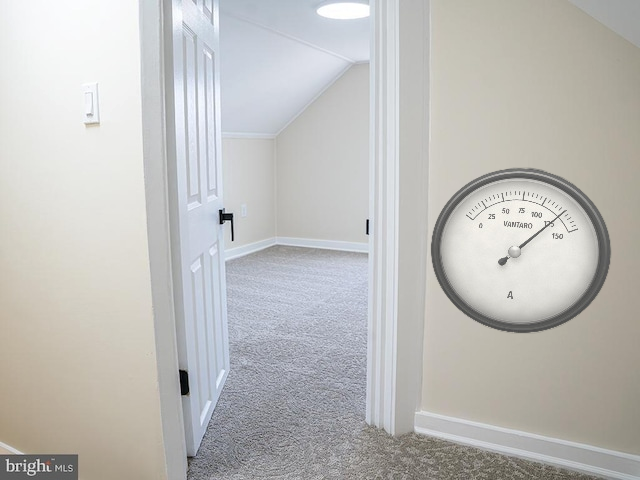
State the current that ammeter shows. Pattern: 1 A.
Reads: 125 A
